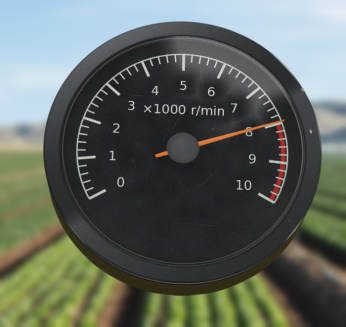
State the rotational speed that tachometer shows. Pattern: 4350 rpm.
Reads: 8000 rpm
